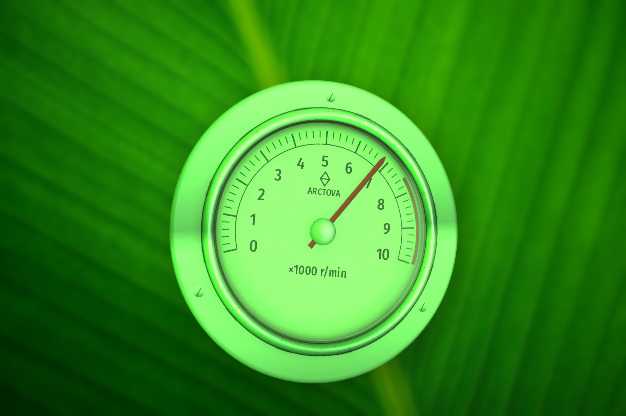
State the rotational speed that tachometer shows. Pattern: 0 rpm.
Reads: 6800 rpm
